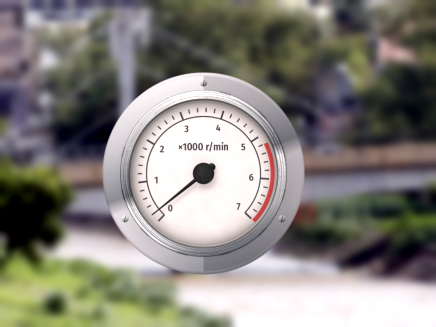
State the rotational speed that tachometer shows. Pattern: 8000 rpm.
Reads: 200 rpm
